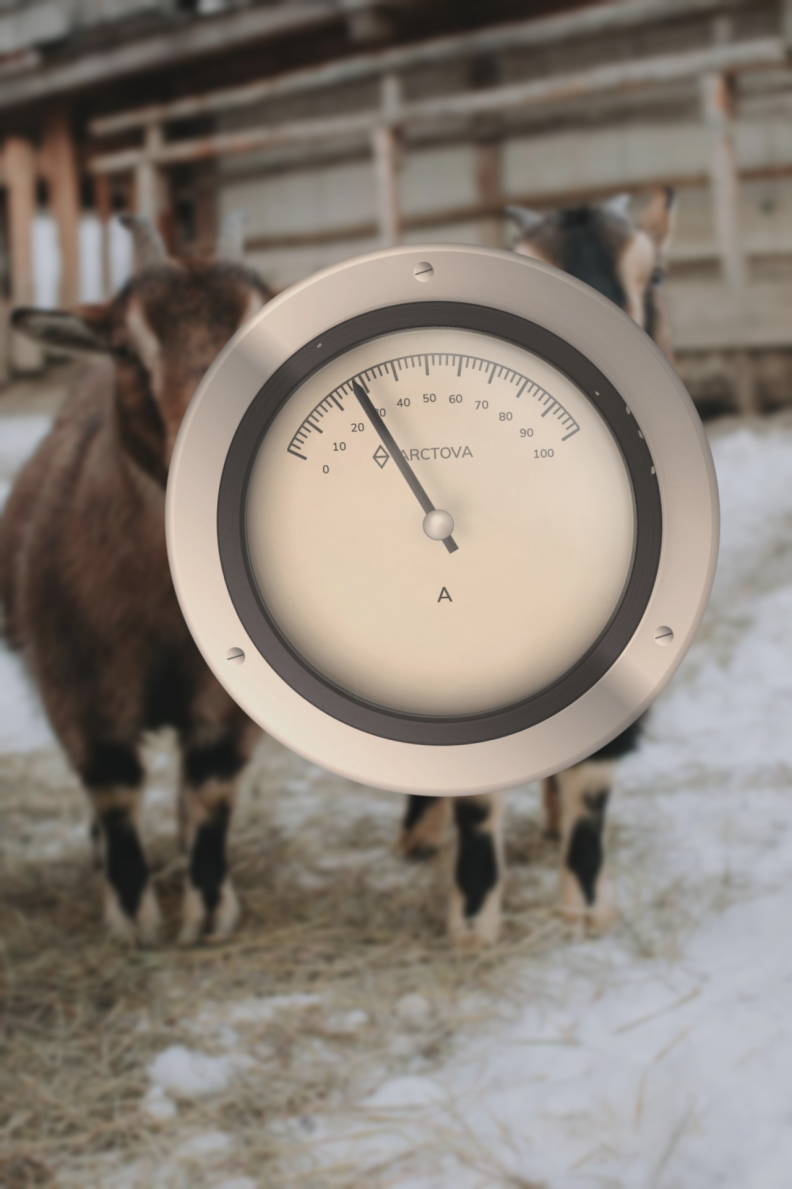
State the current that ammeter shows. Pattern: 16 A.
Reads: 28 A
